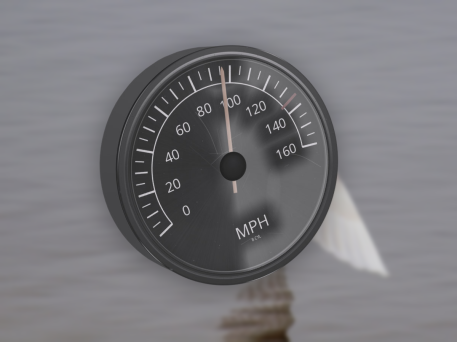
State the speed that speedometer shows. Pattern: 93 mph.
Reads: 95 mph
